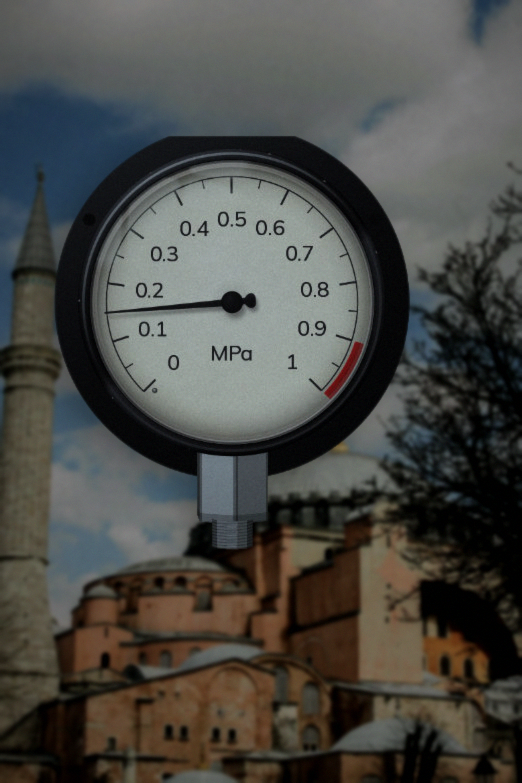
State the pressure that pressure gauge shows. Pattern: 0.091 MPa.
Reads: 0.15 MPa
